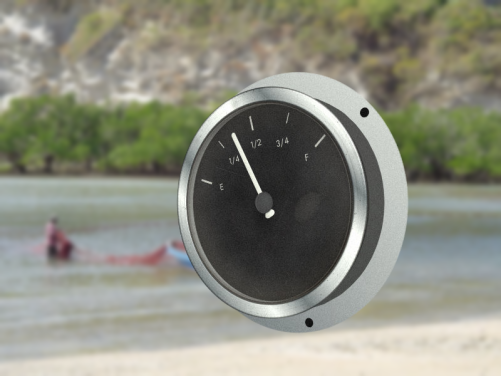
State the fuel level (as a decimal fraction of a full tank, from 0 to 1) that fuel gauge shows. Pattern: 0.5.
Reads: 0.375
